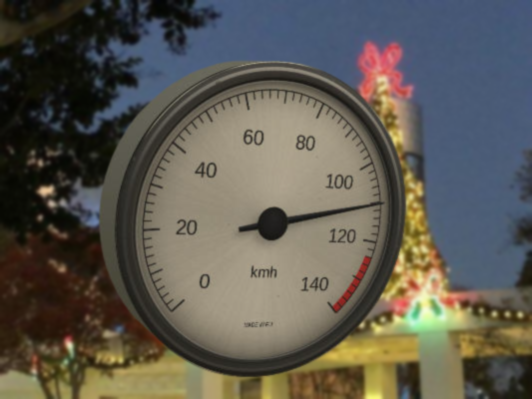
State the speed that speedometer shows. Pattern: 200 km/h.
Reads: 110 km/h
